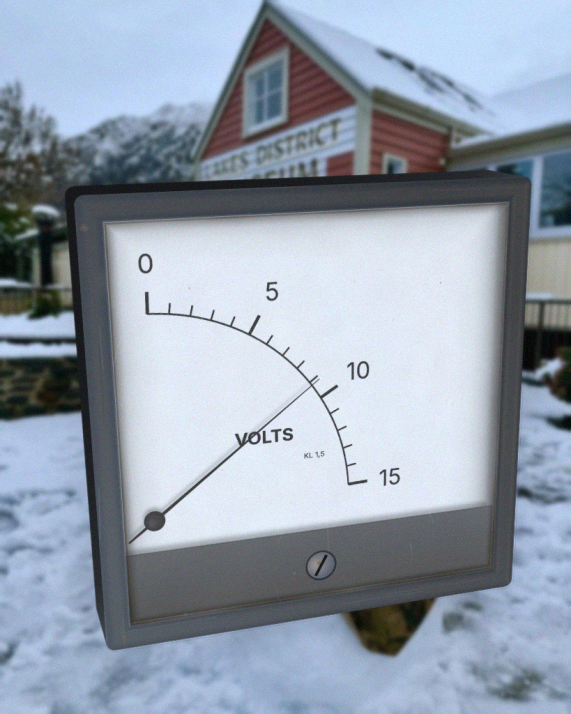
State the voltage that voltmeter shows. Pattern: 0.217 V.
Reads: 9 V
